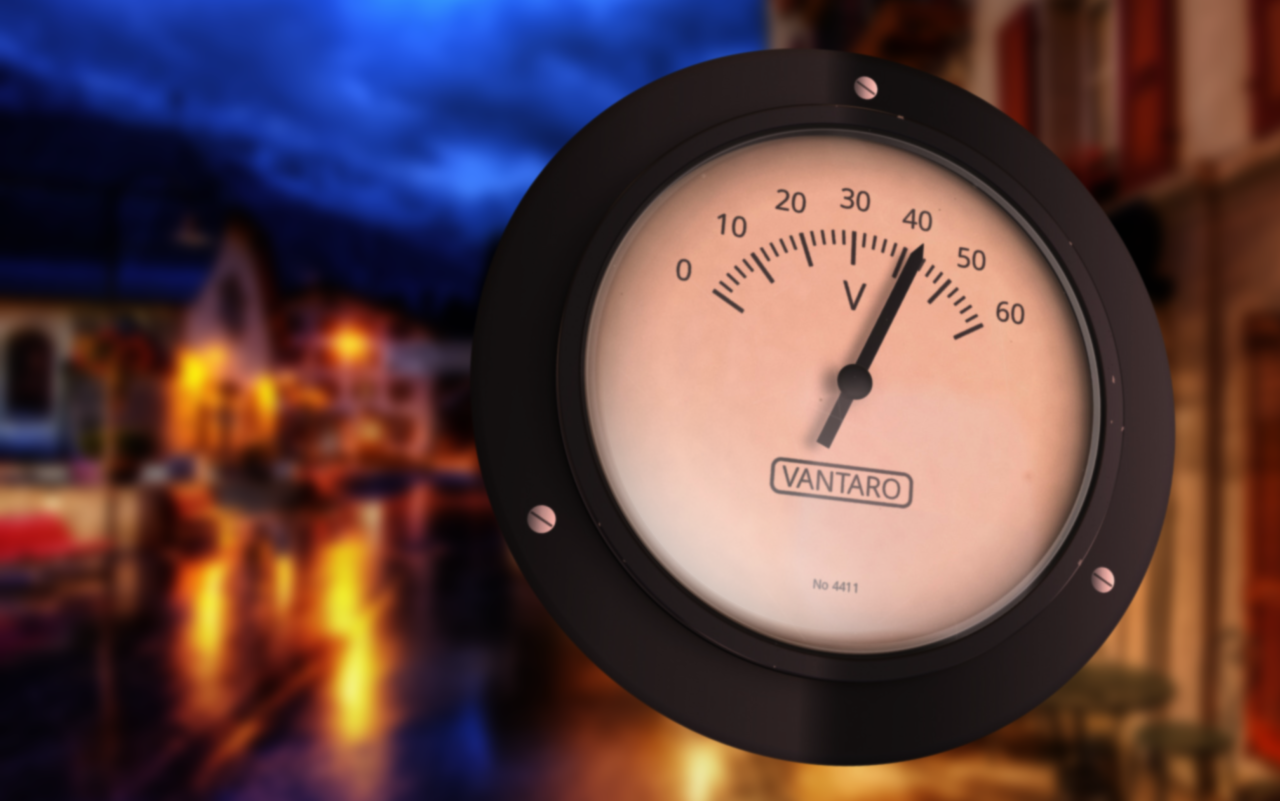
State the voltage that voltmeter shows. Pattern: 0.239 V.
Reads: 42 V
